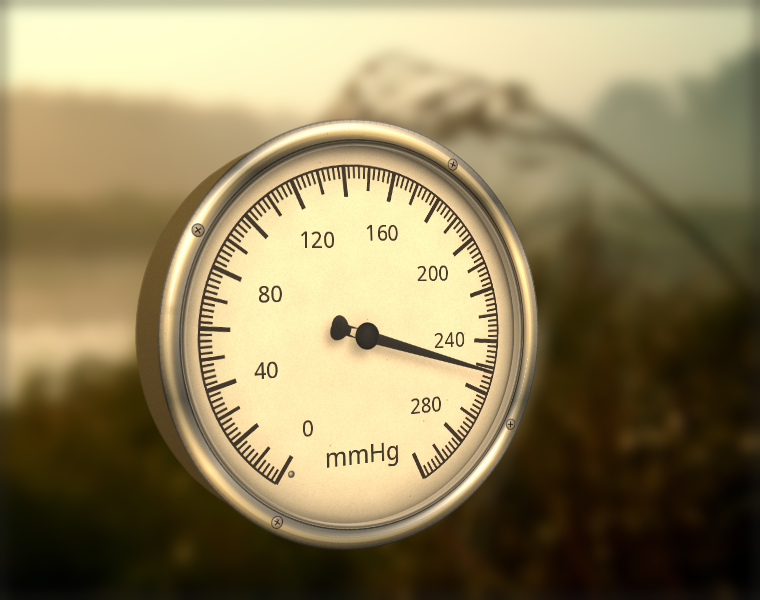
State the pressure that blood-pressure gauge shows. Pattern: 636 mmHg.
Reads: 252 mmHg
